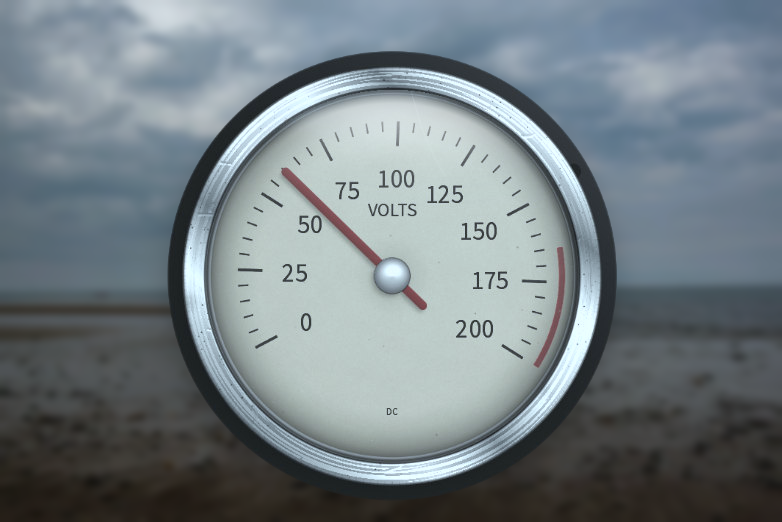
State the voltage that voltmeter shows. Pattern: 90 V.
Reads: 60 V
